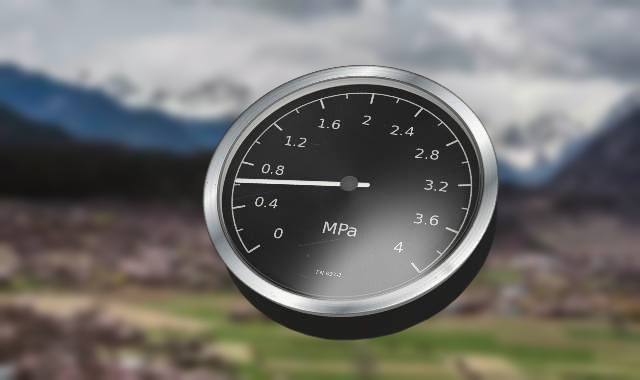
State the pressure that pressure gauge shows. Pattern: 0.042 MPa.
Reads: 0.6 MPa
